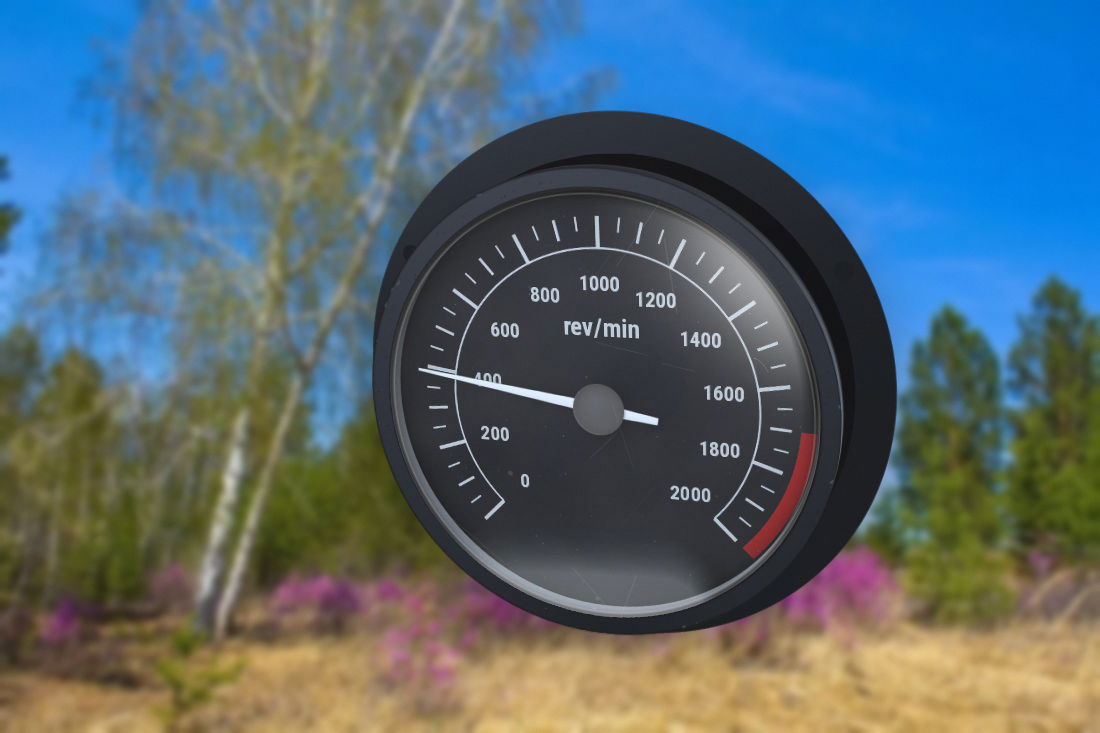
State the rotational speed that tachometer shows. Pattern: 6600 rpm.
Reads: 400 rpm
